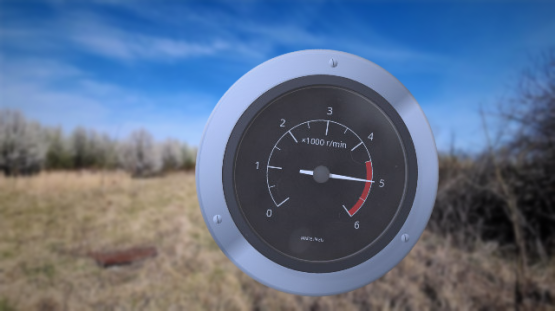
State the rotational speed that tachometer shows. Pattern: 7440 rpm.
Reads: 5000 rpm
